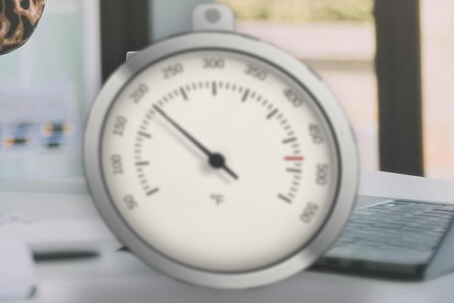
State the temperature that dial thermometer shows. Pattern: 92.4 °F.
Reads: 200 °F
